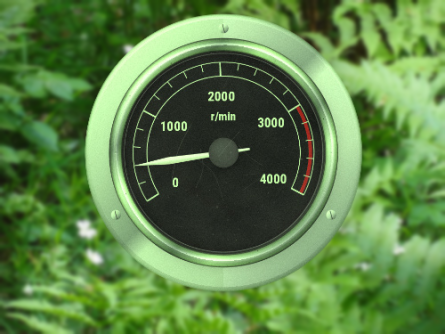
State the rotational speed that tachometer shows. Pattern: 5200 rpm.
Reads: 400 rpm
